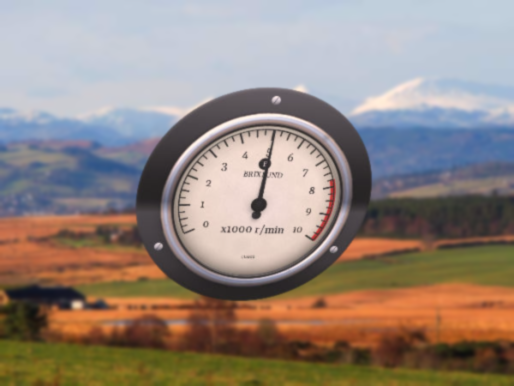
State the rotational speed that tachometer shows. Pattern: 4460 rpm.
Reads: 5000 rpm
